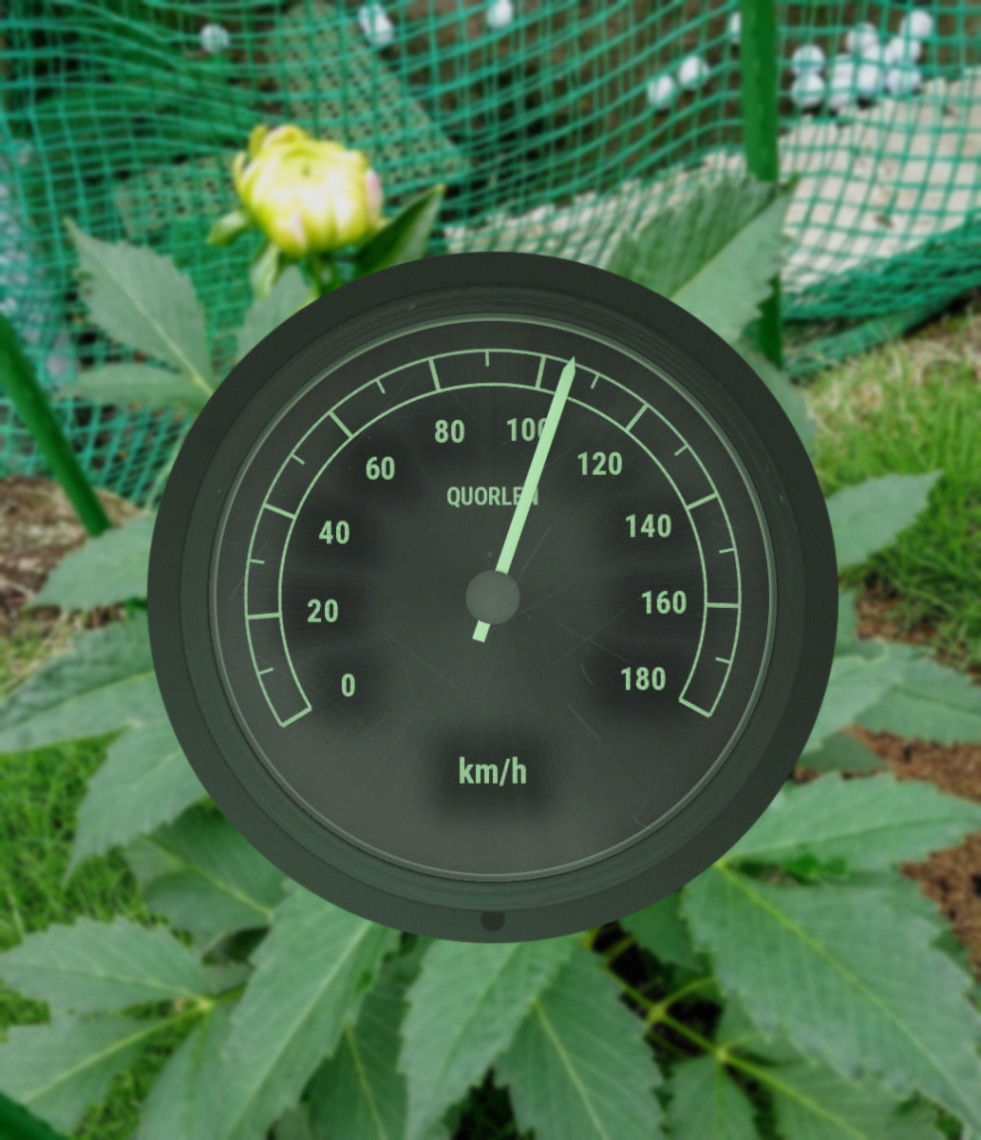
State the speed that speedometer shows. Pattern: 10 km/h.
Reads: 105 km/h
